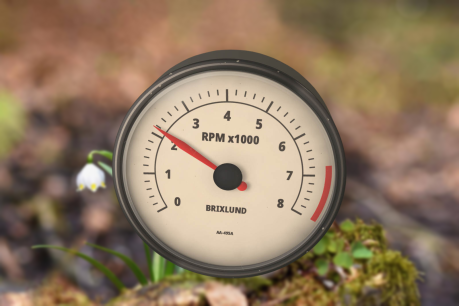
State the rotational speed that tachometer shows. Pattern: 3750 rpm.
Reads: 2200 rpm
